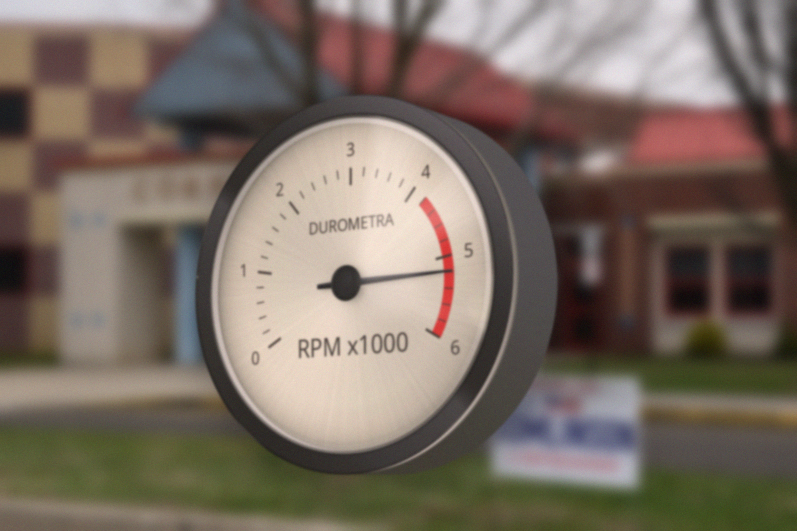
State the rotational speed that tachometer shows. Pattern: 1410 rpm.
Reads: 5200 rpm
